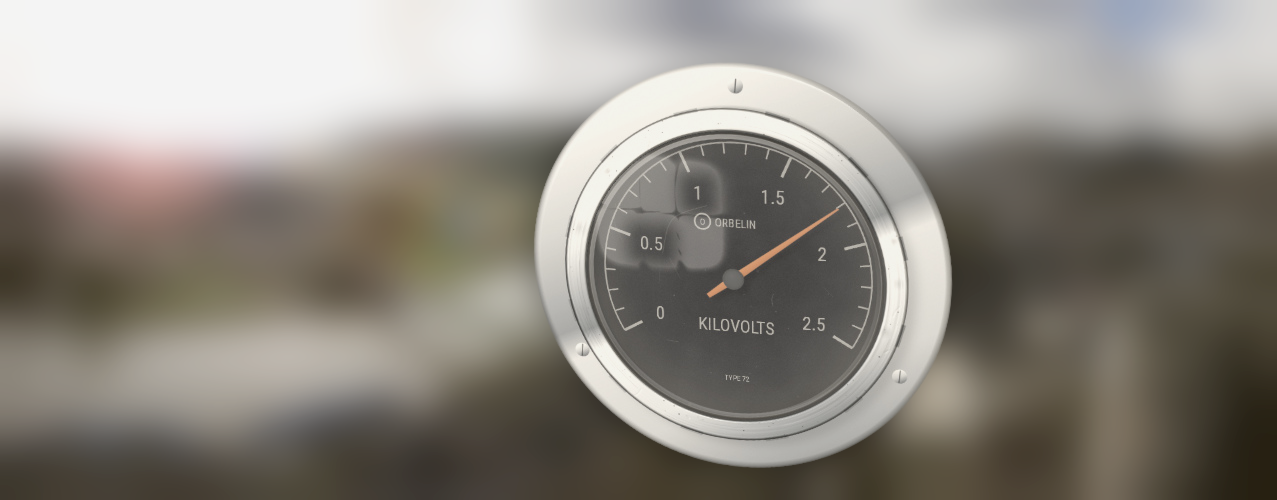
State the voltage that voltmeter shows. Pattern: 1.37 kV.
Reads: 1.8 kV
